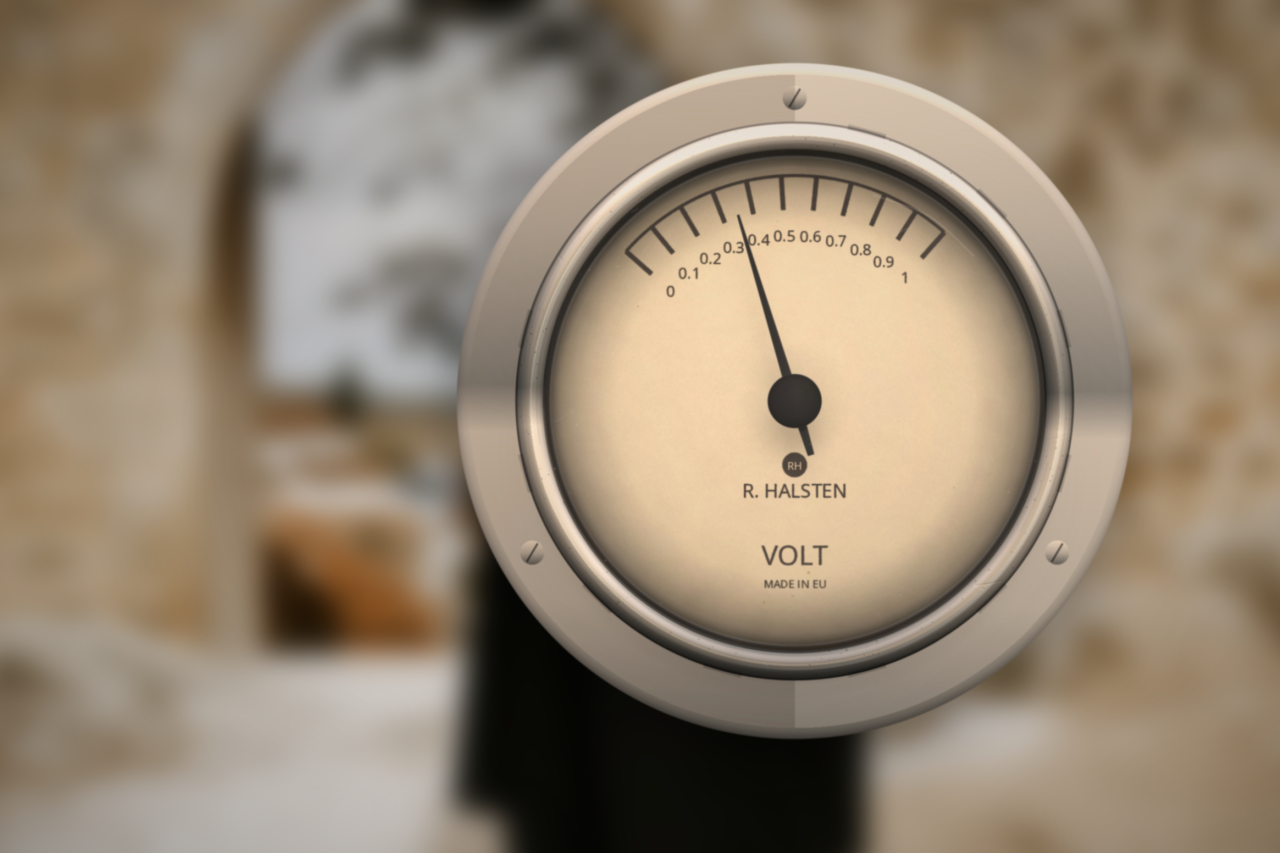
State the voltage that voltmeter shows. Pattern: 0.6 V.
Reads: 0.35 V
